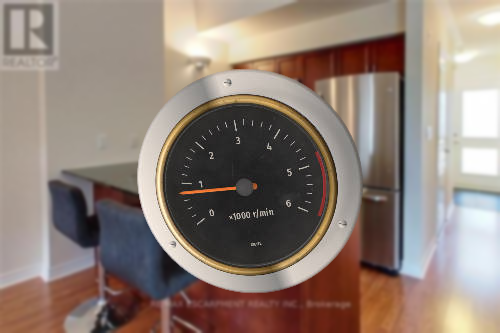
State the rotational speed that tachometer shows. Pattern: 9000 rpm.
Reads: 800 rpm
